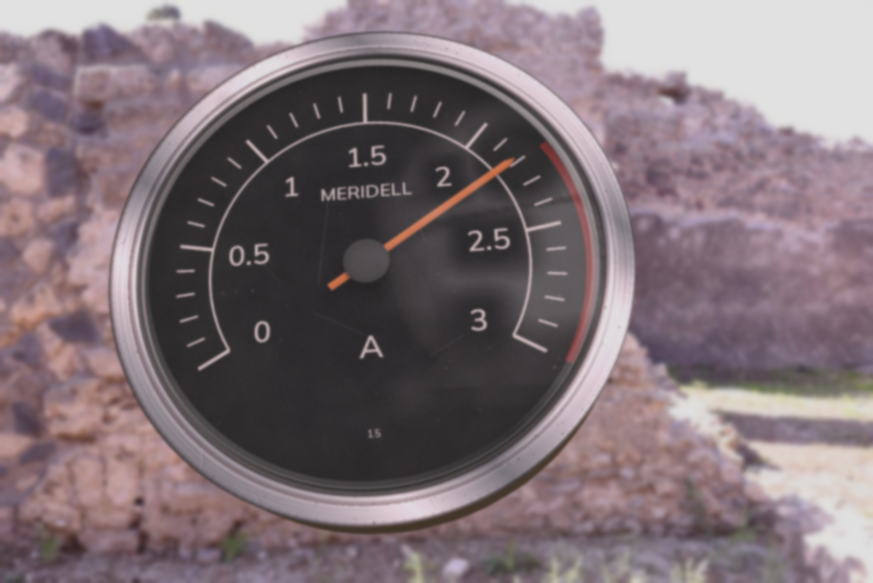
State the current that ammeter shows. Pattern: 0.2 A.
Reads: 2.2 A
